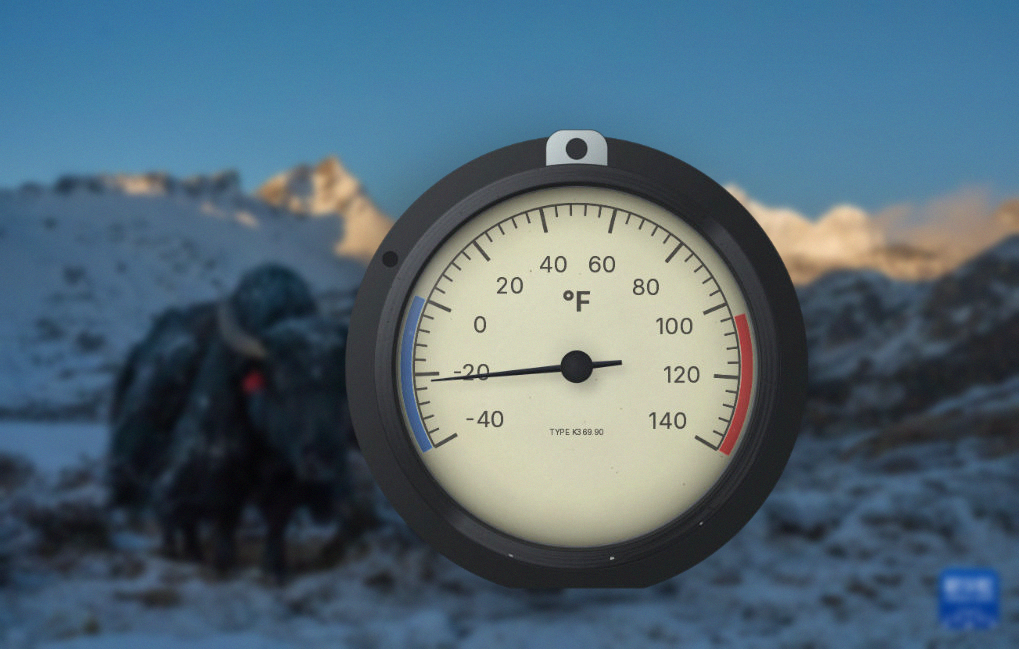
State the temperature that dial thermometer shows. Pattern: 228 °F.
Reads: -22 °F
